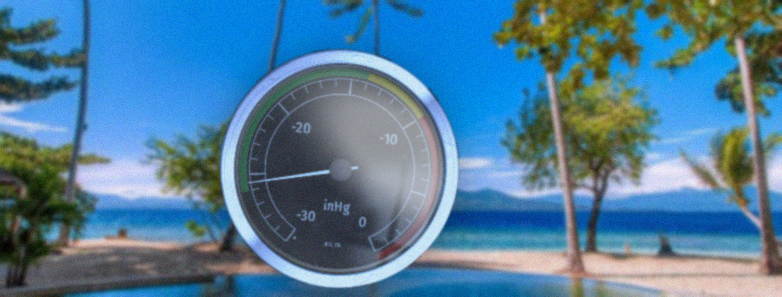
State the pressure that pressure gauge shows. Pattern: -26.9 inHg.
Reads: -25.5 inHg
